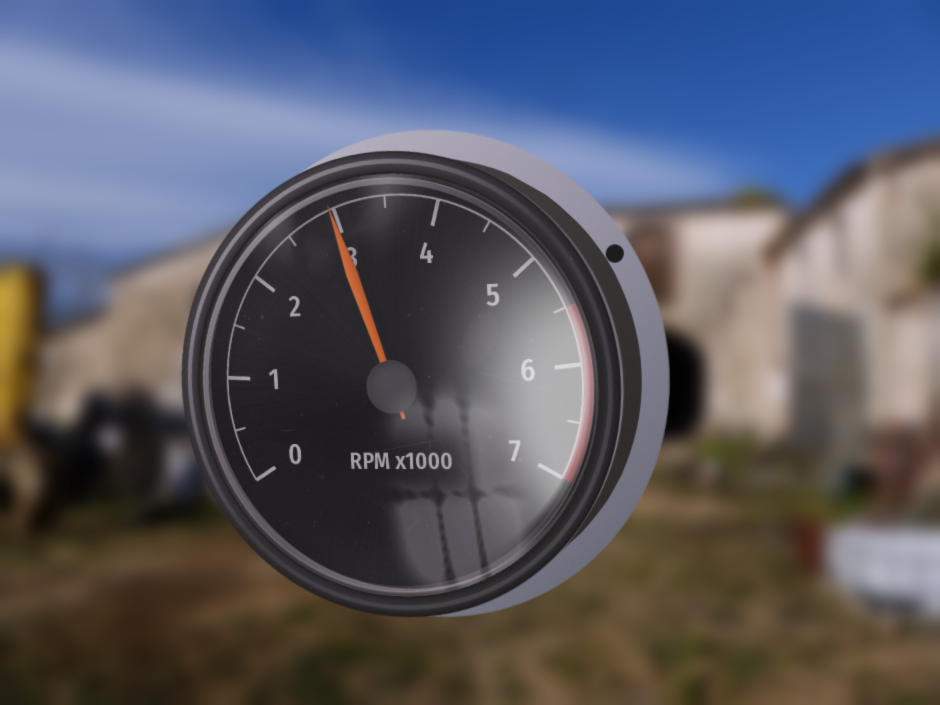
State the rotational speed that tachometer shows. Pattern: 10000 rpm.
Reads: 3000 rpm
